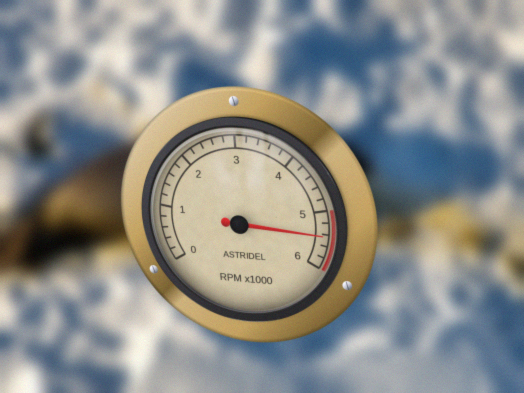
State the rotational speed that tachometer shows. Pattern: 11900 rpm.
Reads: 5400 rpm
